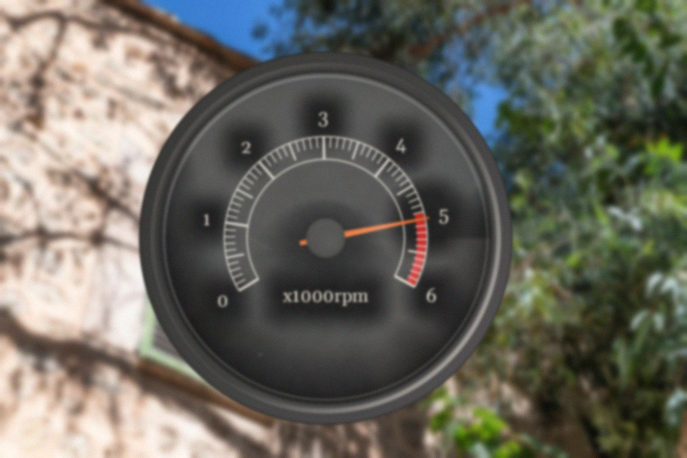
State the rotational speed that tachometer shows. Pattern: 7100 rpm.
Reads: 5000 rpm
